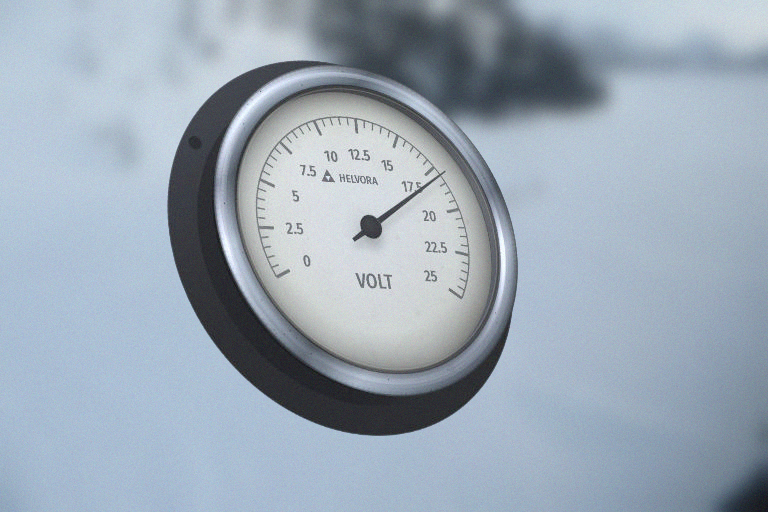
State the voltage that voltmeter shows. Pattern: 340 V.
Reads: 18 V
